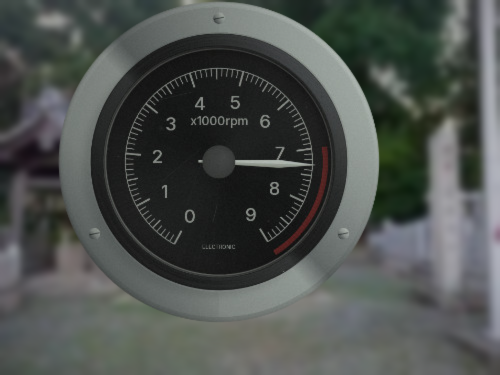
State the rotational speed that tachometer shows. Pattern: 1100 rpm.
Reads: 7300 rpm
